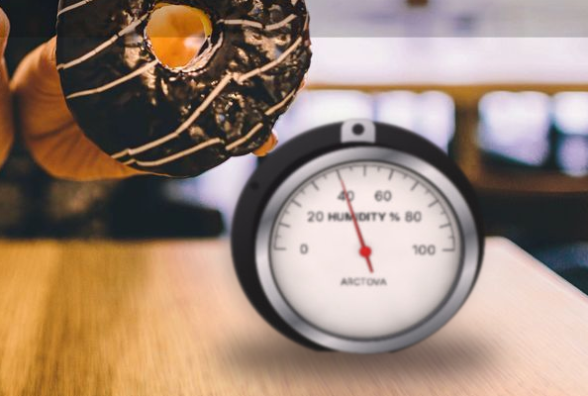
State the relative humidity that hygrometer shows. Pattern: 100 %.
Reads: 40 %
